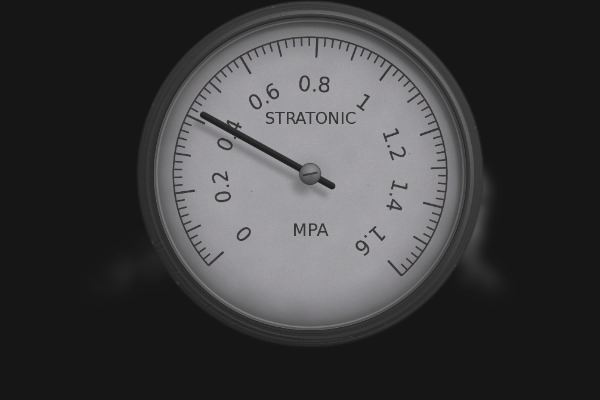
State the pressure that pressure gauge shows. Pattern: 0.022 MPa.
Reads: 0.42 MPa
